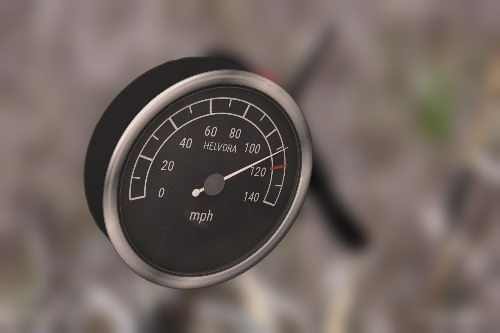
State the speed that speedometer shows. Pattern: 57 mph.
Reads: 110 mph
